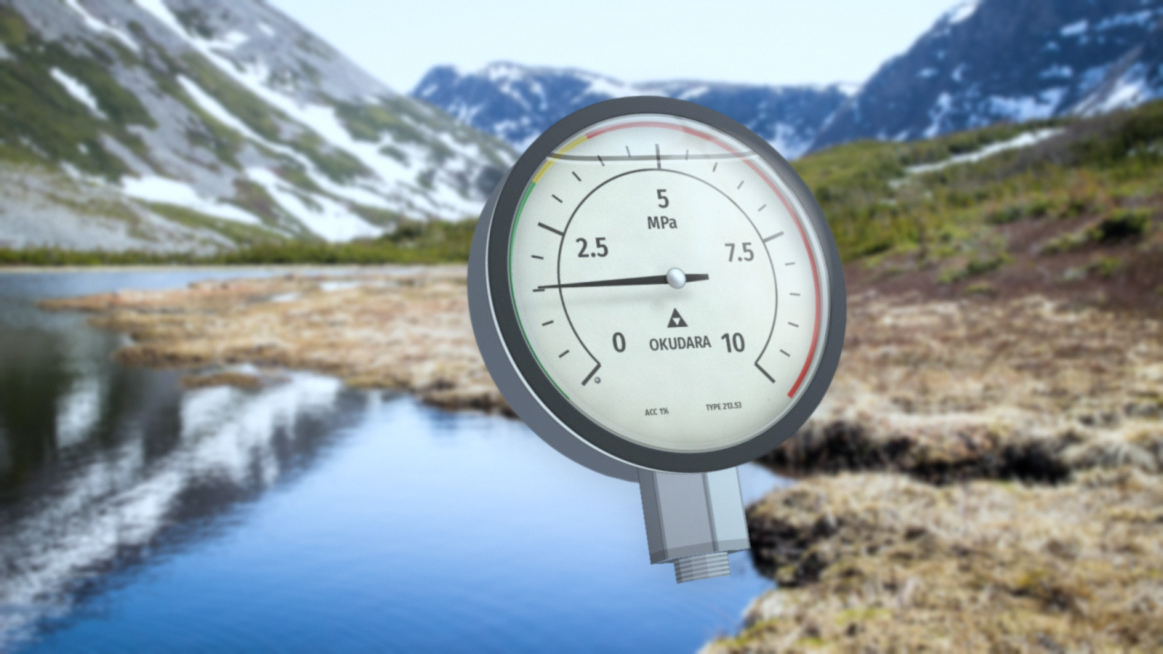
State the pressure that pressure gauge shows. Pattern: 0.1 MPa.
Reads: 1.5 MPa
